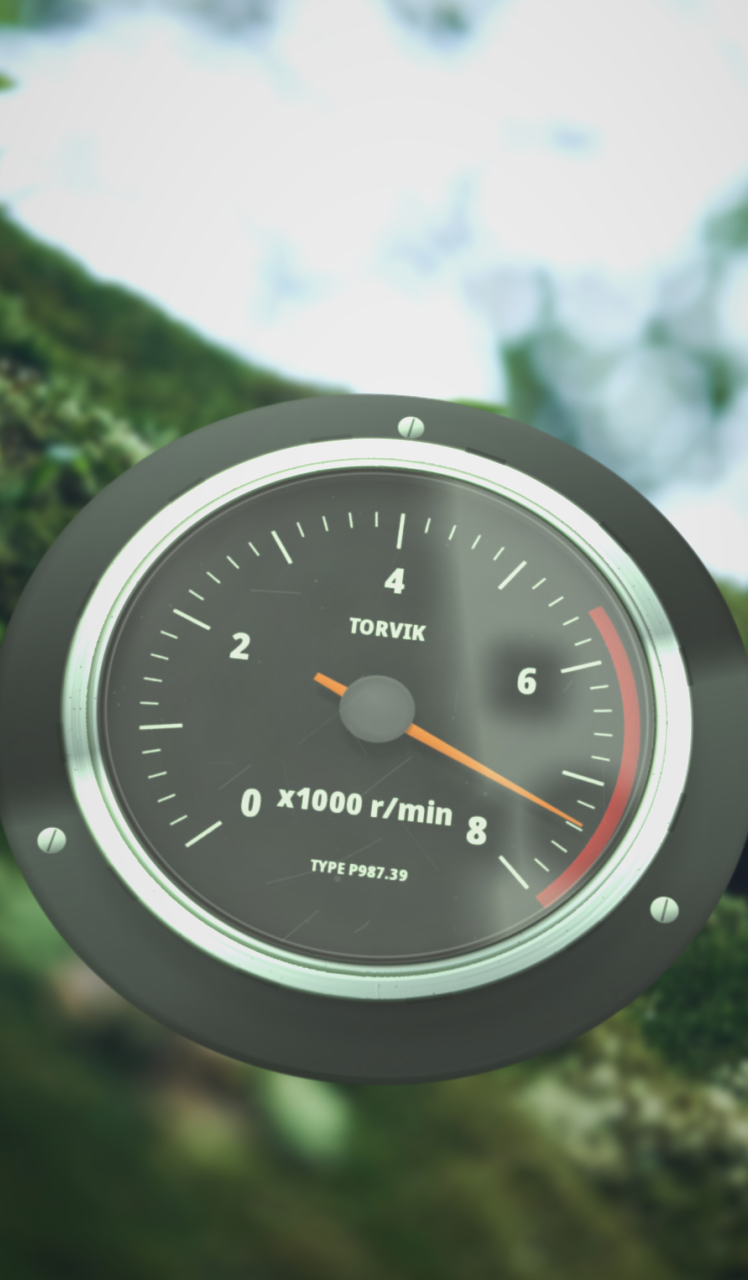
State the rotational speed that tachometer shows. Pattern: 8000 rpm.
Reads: 7400 rpm
